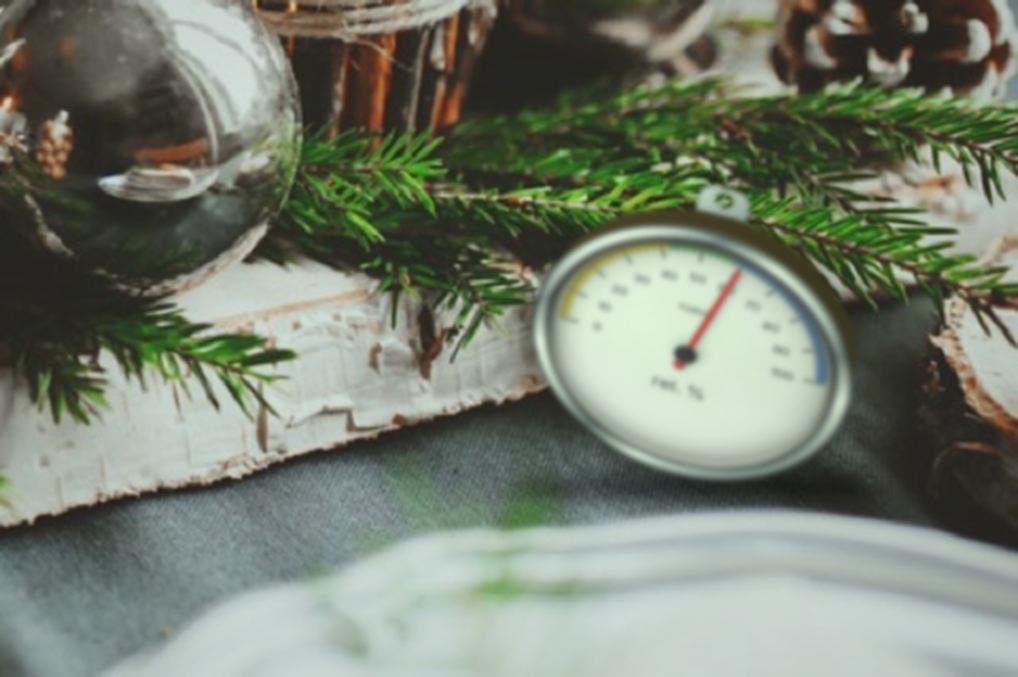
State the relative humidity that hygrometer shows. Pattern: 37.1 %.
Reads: 60 %
